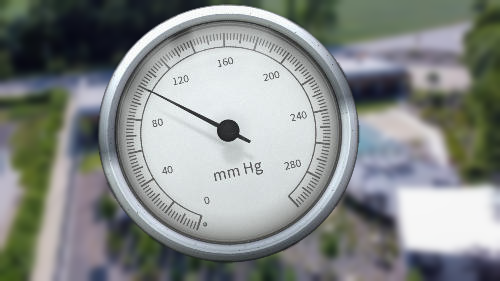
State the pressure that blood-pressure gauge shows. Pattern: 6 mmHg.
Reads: 100 mmHg
